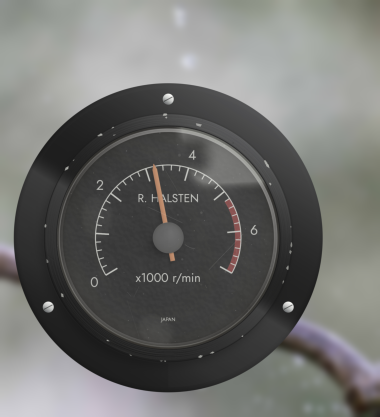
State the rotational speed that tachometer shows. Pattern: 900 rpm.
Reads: 3200 rpm
